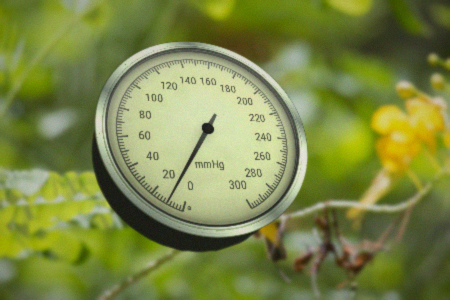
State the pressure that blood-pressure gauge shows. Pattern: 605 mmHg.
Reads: 10 mmHg
